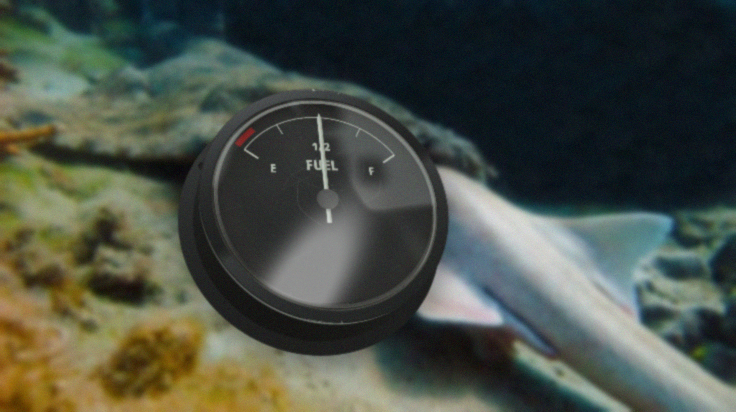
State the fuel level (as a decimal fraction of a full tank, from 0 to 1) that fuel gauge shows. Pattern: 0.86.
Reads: 0.5
